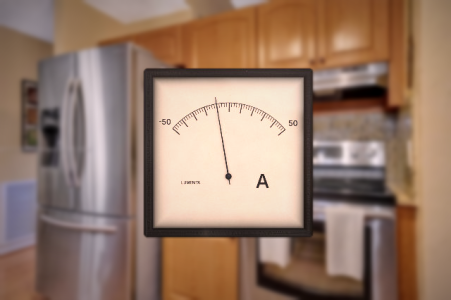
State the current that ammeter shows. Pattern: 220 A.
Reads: -10 A
